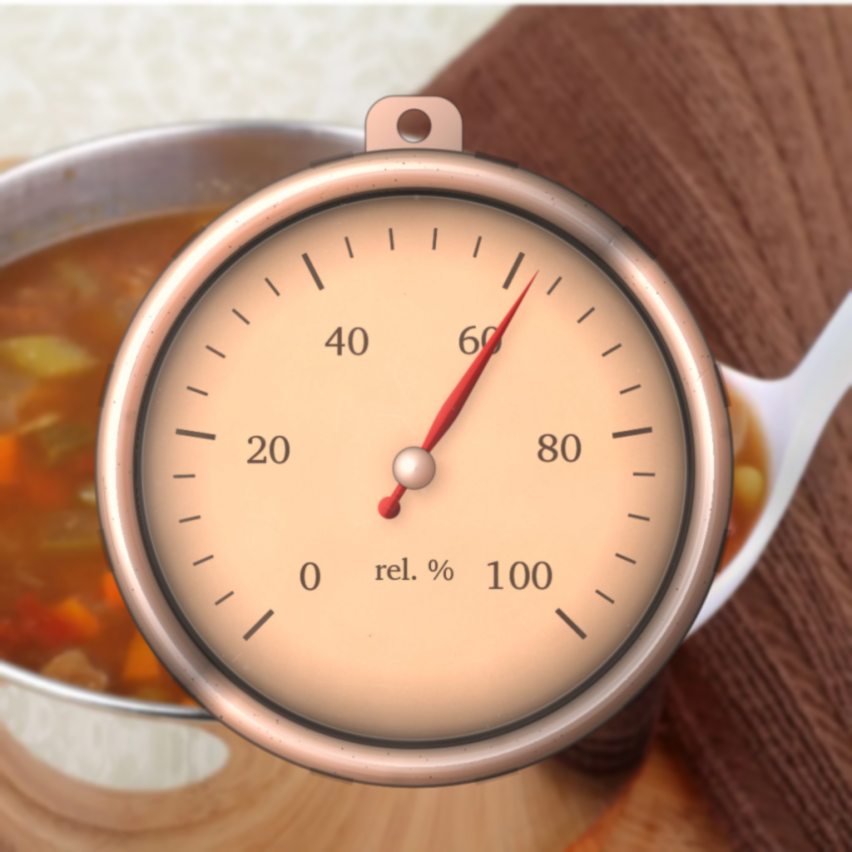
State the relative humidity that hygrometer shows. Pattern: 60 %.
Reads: 62 %
